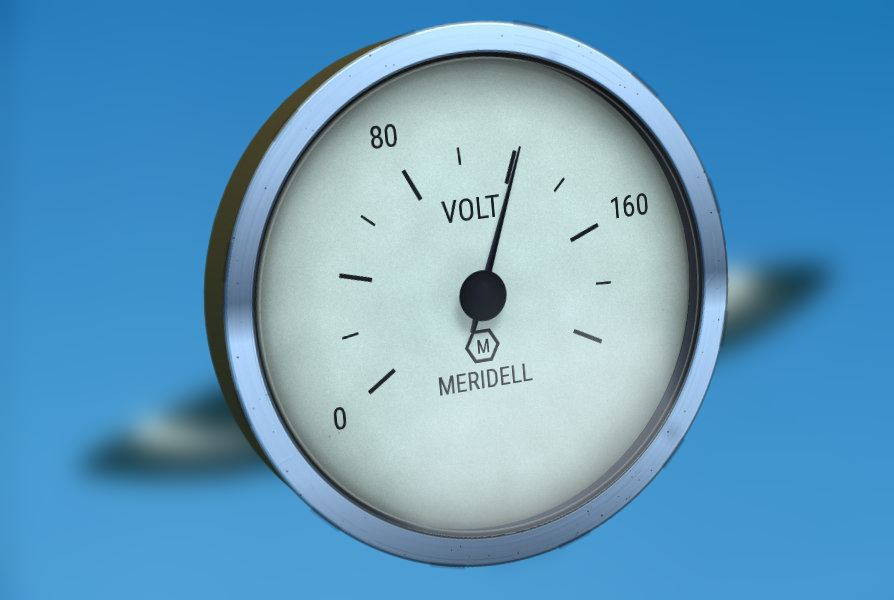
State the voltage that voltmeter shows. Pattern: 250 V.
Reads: 120 V
